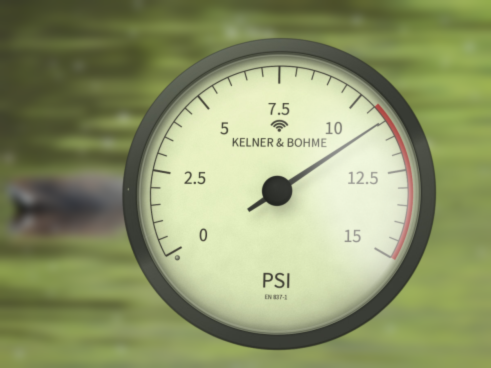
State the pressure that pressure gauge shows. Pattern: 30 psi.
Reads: 11 psi
